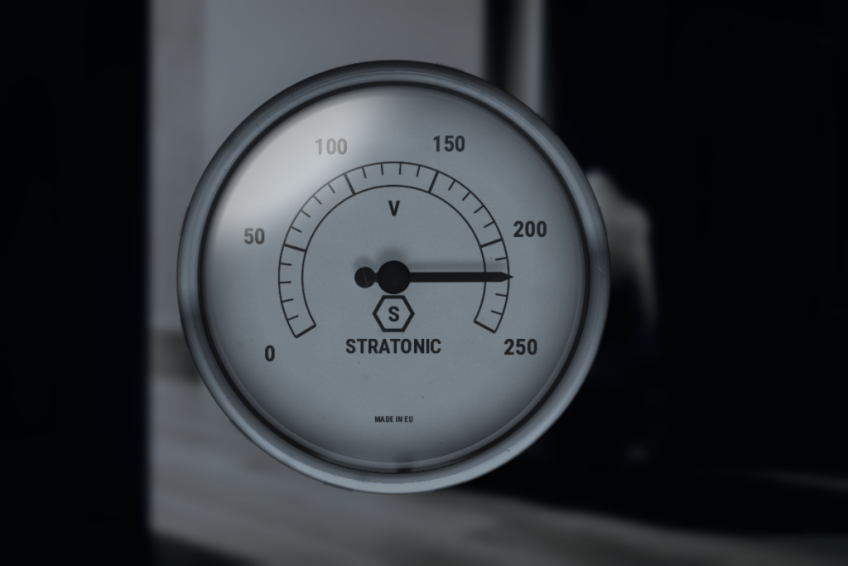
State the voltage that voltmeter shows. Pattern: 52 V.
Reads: 220 V
